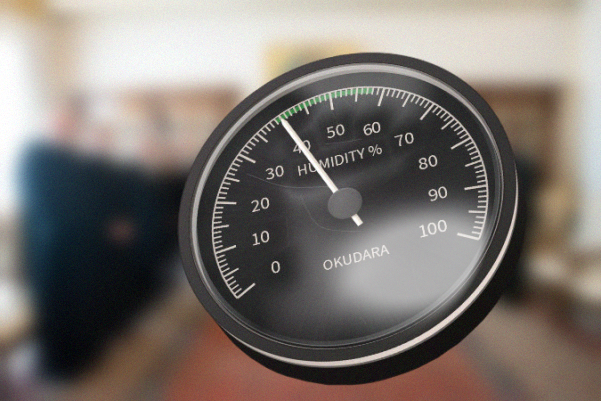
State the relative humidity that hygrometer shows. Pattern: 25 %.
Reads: 40 %
